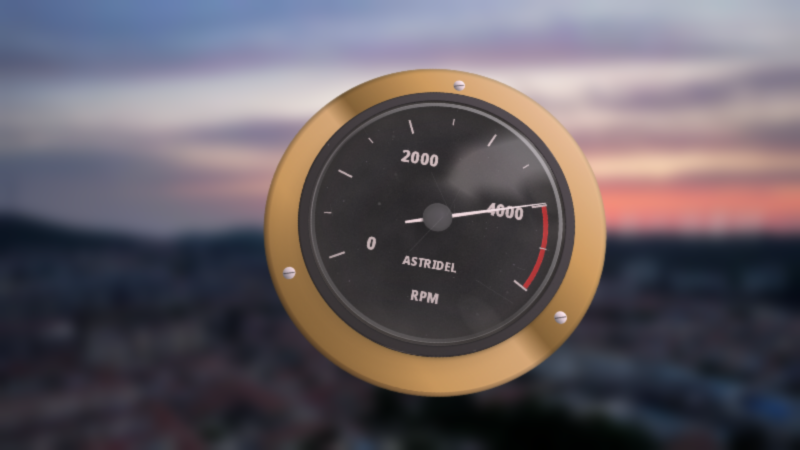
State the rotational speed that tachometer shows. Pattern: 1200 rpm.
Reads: 4000 rpm
